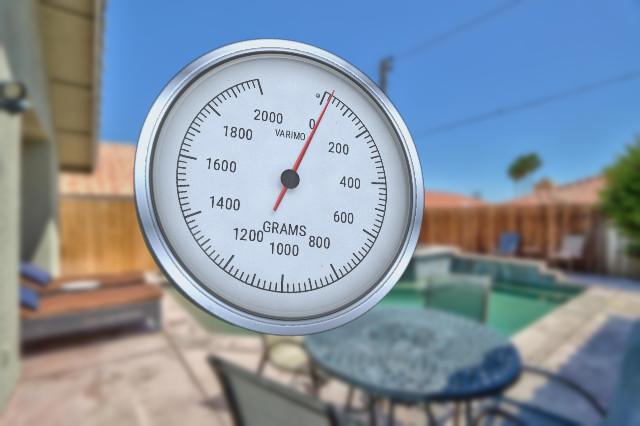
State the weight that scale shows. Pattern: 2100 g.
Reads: 20 g
